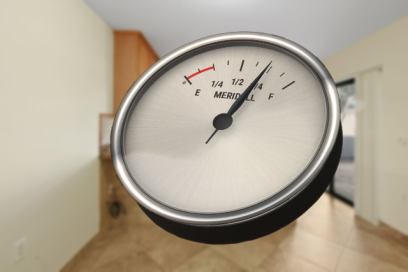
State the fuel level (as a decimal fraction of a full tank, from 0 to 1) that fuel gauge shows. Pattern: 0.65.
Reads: 0.75
